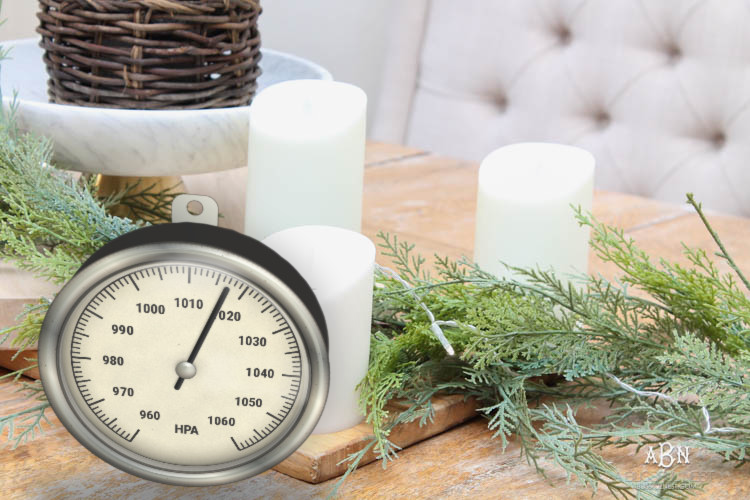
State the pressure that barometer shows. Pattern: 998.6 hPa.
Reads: 1017 hPa
